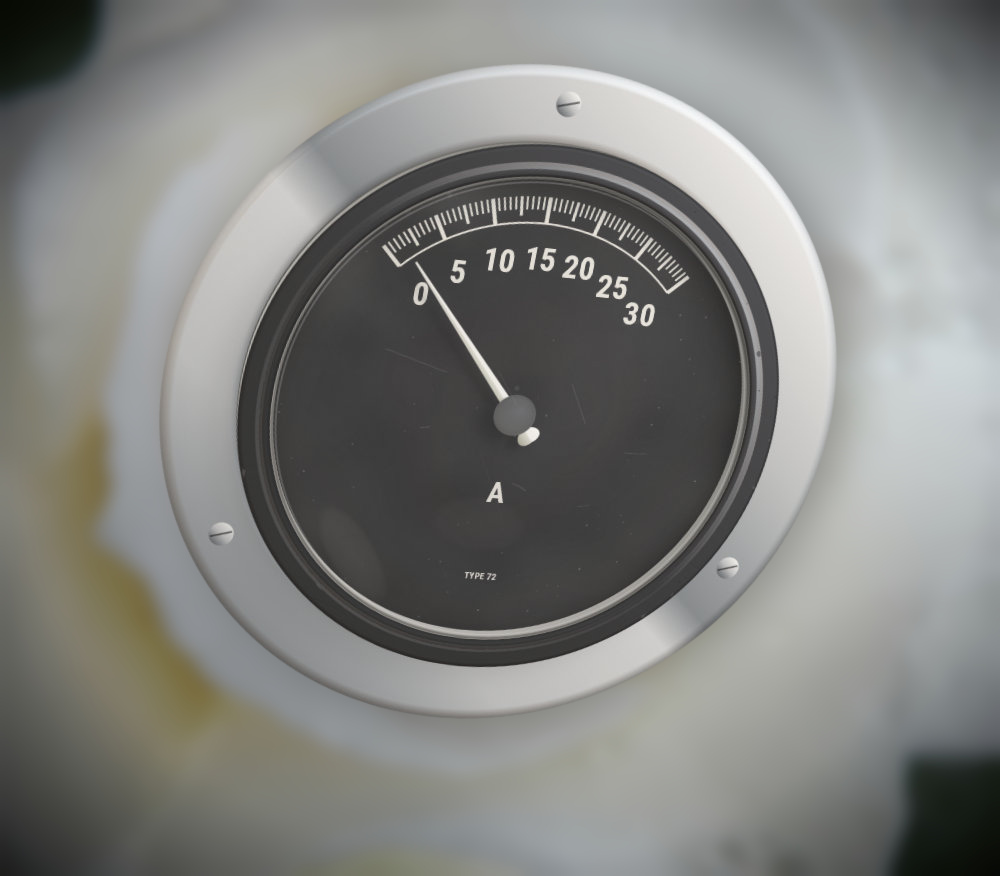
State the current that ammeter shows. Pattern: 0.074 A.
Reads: 1.5 A
